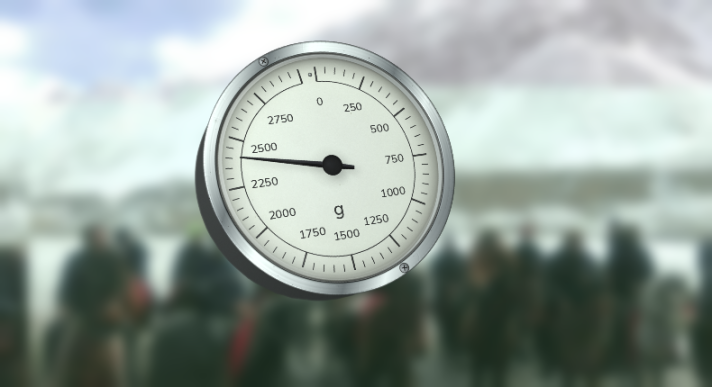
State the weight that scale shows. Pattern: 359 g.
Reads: 2400 g
